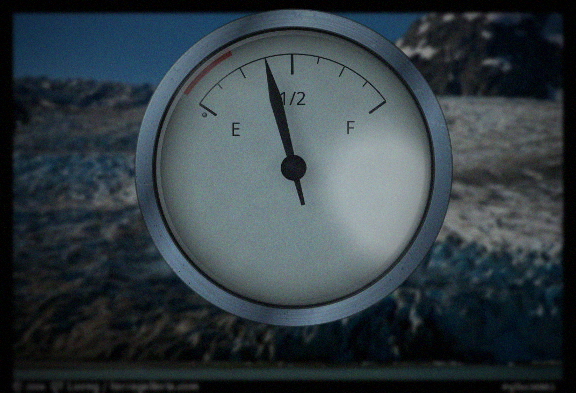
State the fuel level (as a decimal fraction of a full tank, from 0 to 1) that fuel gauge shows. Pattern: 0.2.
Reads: 0.375
